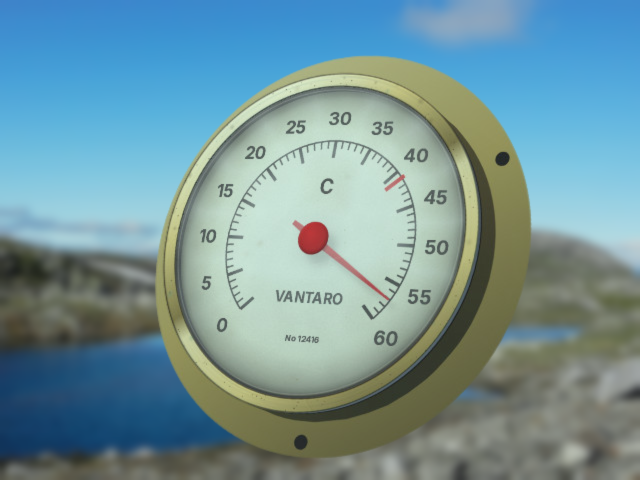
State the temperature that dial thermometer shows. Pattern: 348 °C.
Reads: 57 °C
